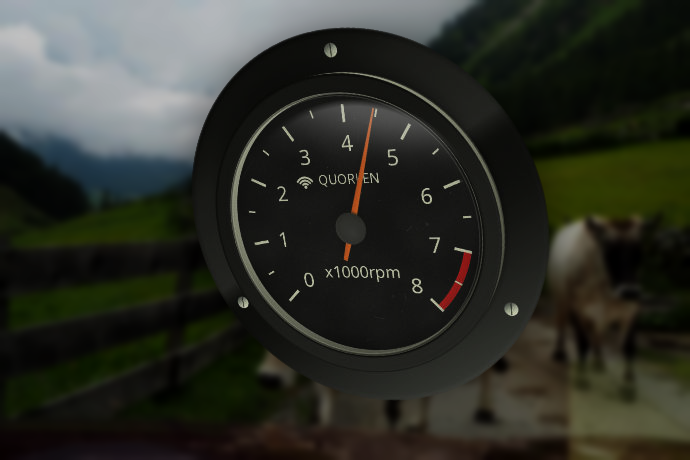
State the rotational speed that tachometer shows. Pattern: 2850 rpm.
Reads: 4500 rpm
